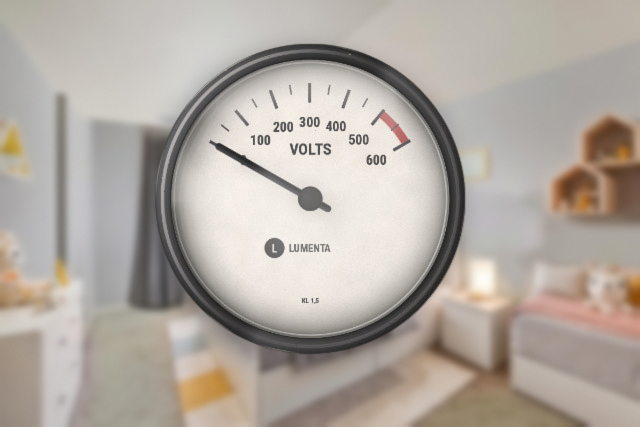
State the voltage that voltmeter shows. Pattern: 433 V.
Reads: 0 V
